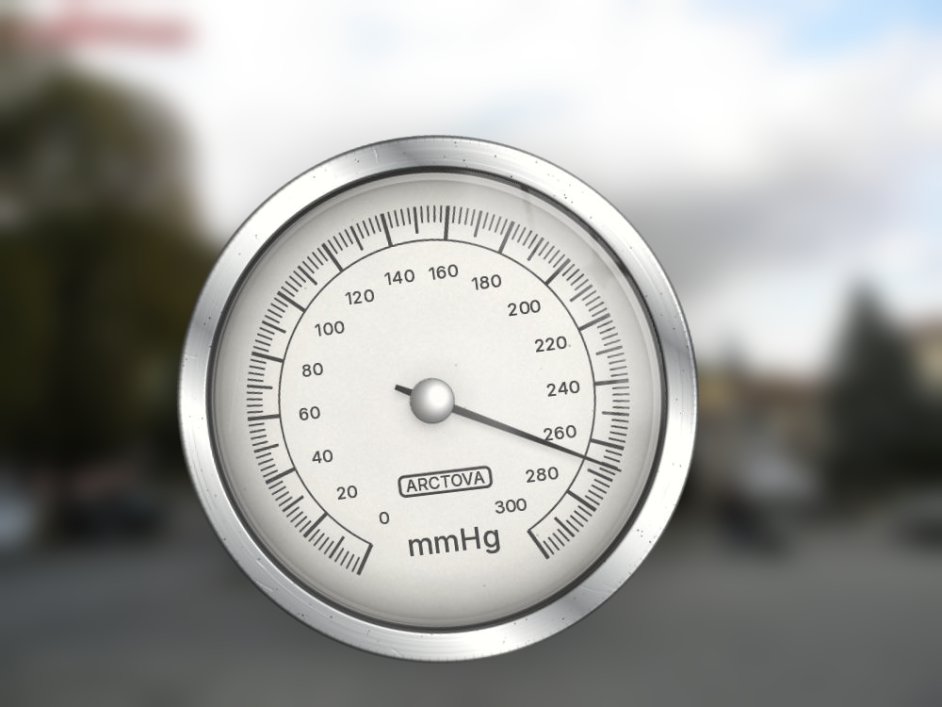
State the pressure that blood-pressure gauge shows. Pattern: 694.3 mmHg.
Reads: 266 mmHg
